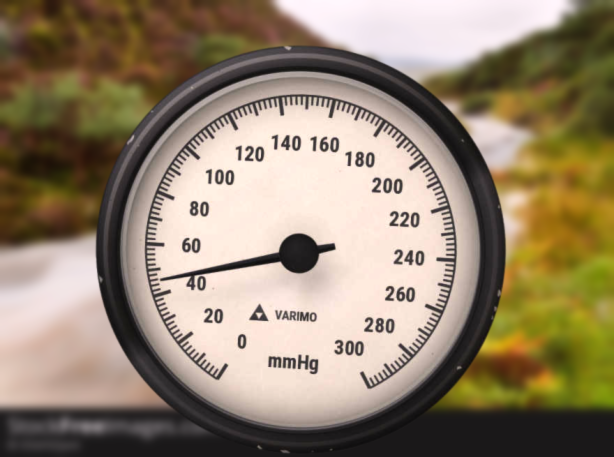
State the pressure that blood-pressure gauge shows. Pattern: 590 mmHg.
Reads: 46 mmHg
